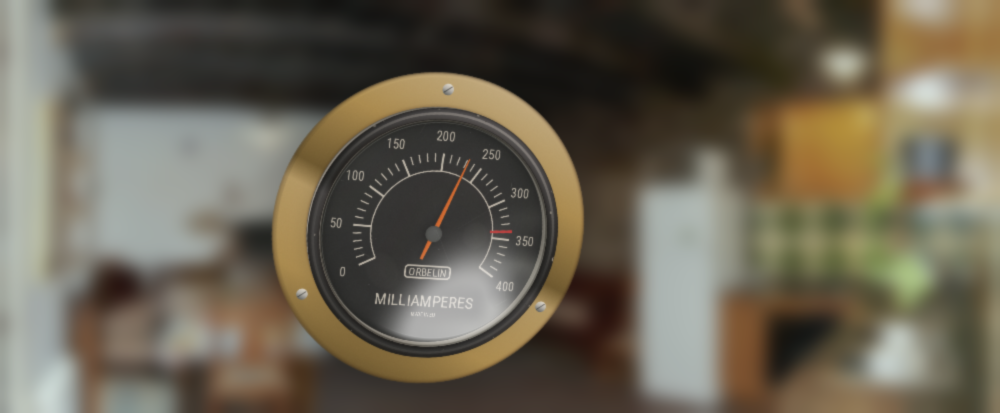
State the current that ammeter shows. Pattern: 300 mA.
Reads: 230 mA
